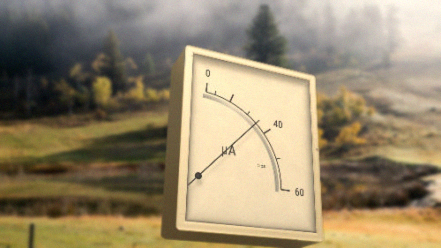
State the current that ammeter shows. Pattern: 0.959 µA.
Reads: 35 µA
